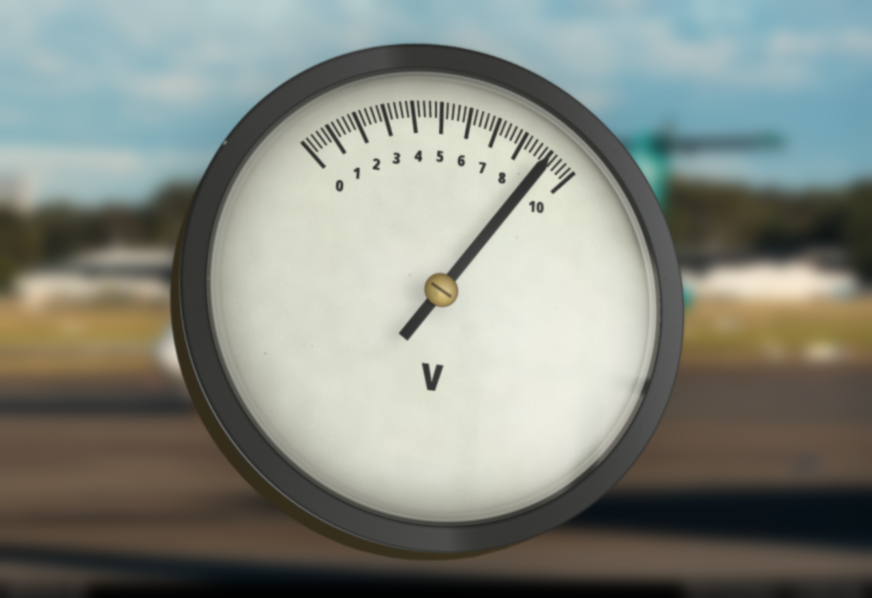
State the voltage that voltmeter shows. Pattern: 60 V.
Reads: 9 V
